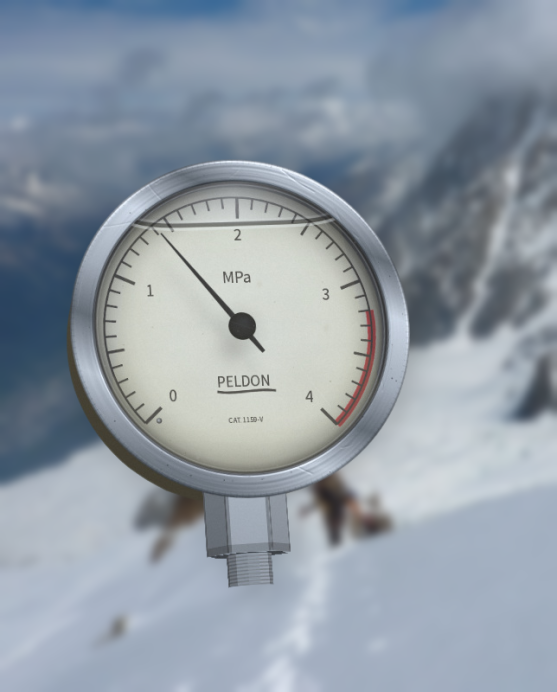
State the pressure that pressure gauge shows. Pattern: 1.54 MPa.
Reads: 1.4 MPa
